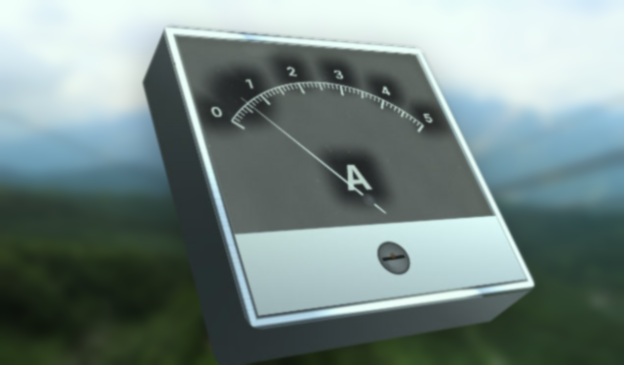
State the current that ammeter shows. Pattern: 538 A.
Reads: 0.5 A
